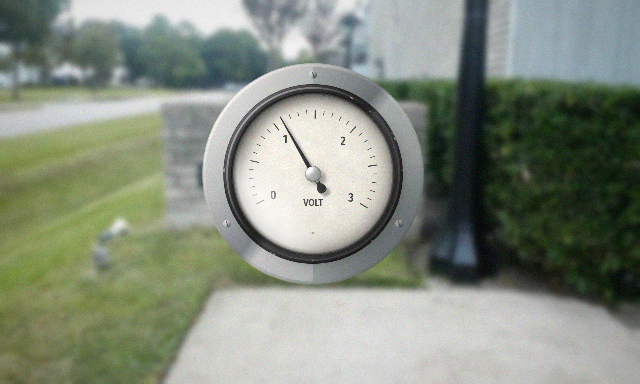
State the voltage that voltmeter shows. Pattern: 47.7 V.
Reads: 1.1 V
